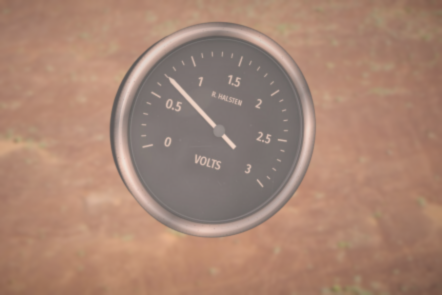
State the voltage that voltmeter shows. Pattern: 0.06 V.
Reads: 0.7 V
